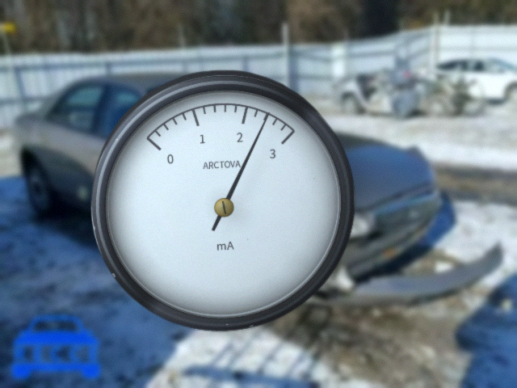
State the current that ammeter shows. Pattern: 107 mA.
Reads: 2.4 mA
